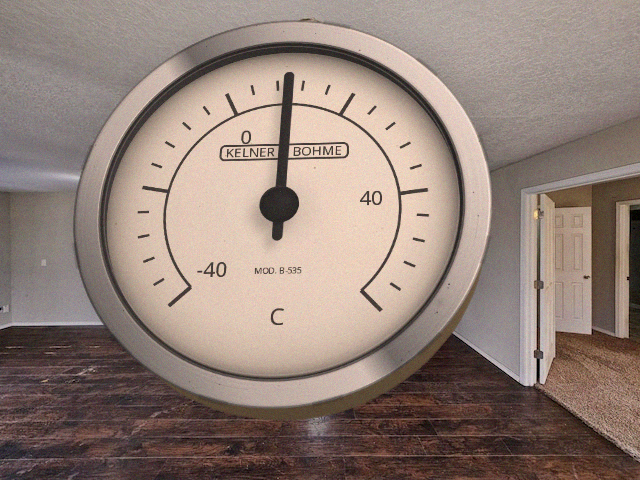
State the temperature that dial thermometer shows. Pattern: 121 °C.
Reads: 10 °C
